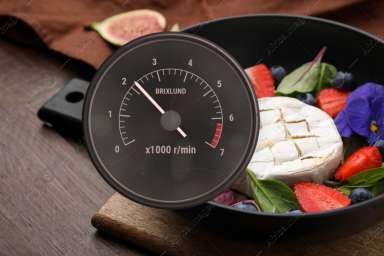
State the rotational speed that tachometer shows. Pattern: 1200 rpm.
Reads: 2200 rpm
